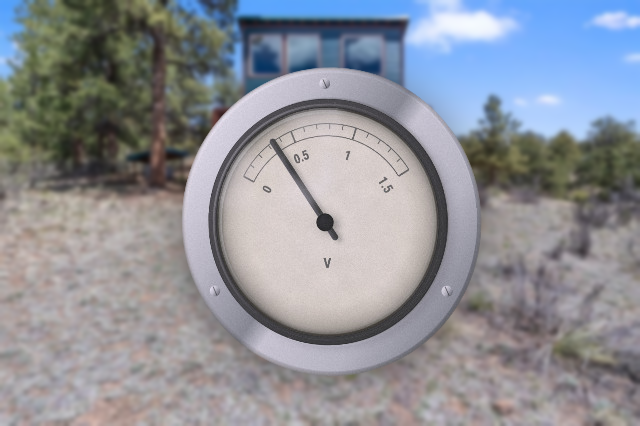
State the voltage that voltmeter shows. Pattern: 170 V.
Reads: 0.35 V
